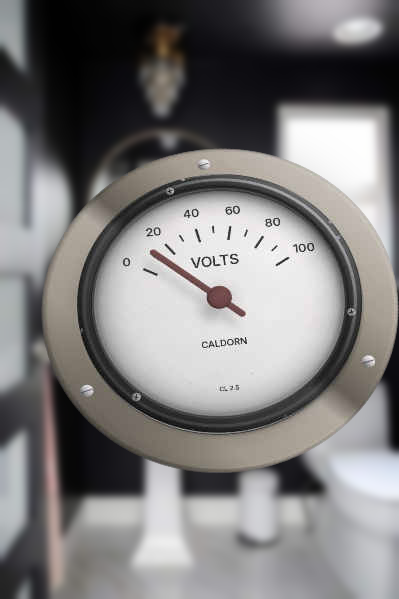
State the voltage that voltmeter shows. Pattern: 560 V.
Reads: 10 V
